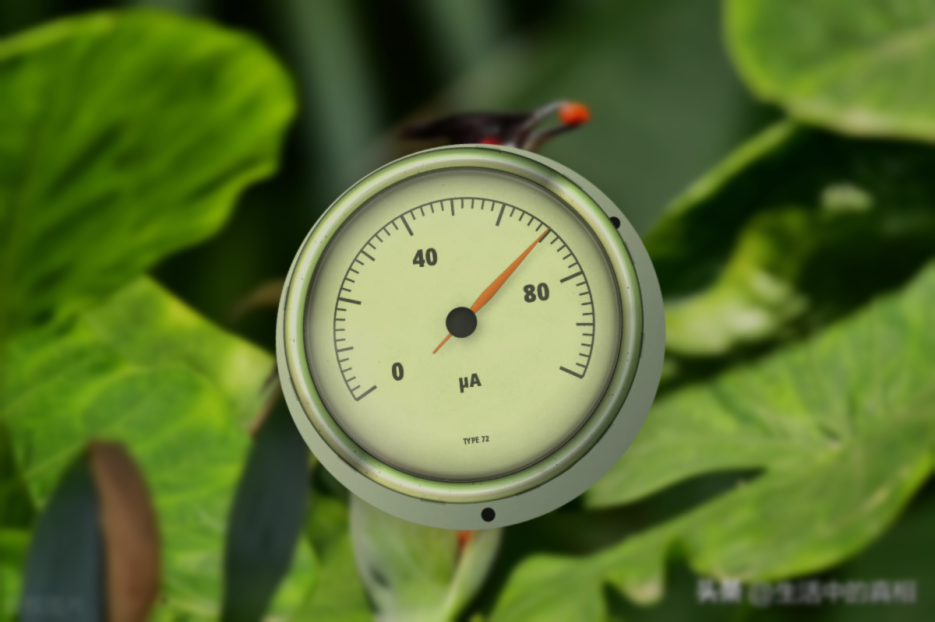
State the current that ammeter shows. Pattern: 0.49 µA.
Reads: 70 µA
